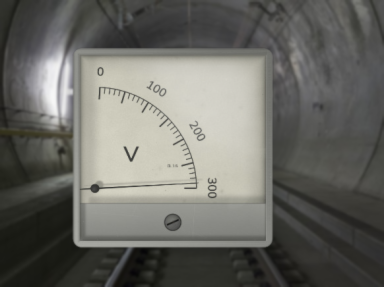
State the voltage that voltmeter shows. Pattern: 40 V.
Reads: 290 V
